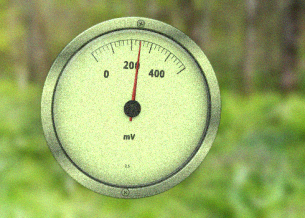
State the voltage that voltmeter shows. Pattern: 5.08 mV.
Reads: 240 mV
